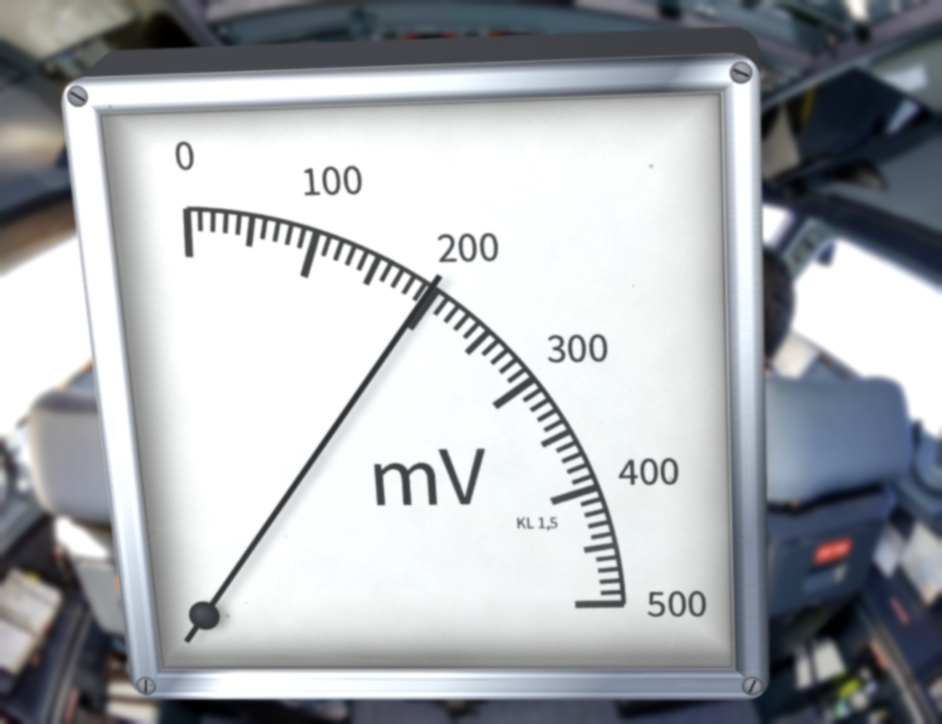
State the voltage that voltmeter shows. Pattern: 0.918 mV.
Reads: 195 mV
